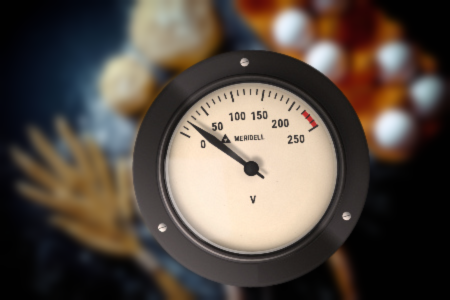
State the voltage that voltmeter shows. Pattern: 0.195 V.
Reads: 20 V
